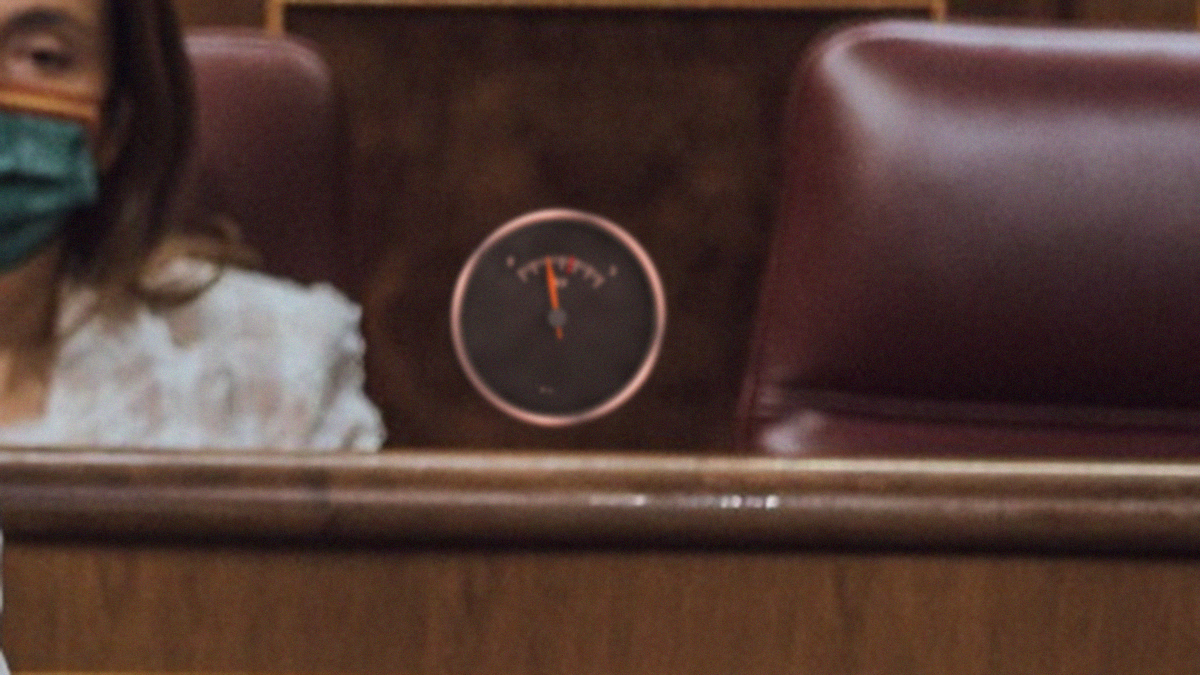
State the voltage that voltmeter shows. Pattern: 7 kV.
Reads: 1 kV
